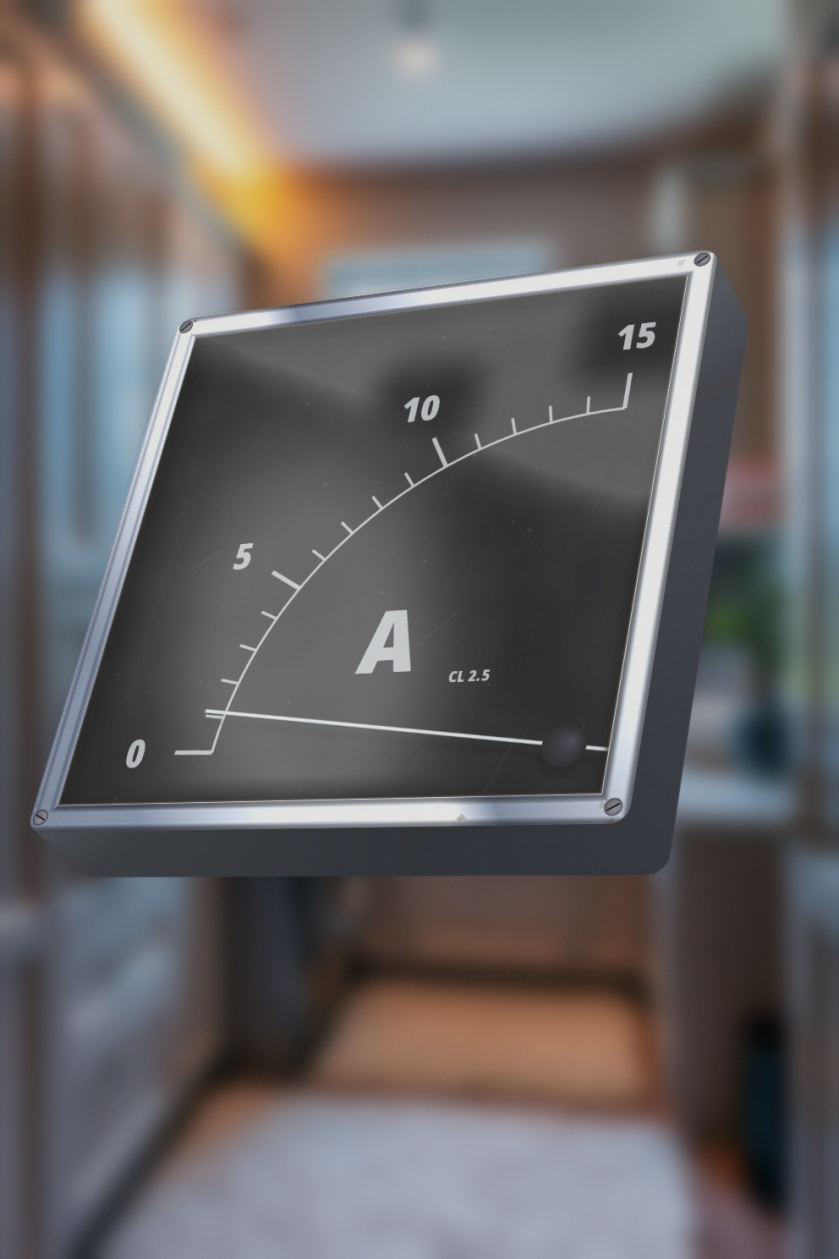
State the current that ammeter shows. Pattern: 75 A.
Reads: 1 A
